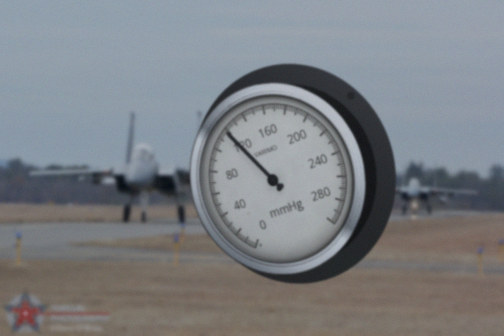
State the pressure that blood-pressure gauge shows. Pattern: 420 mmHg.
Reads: 120 mmHg
